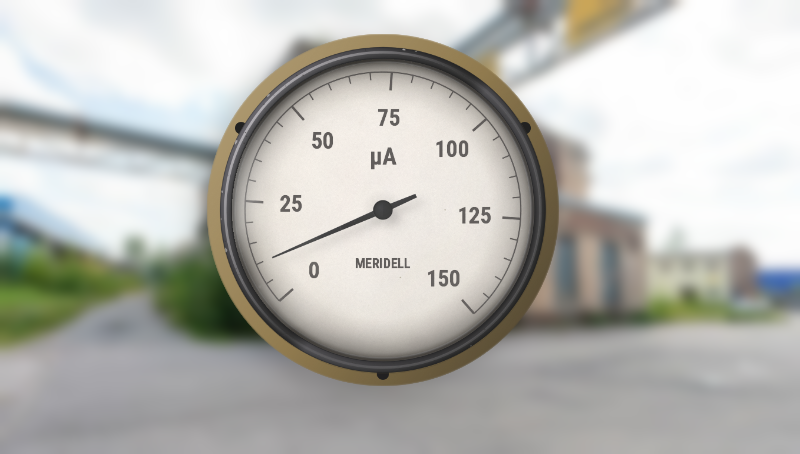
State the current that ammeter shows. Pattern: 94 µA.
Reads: 10 µA
